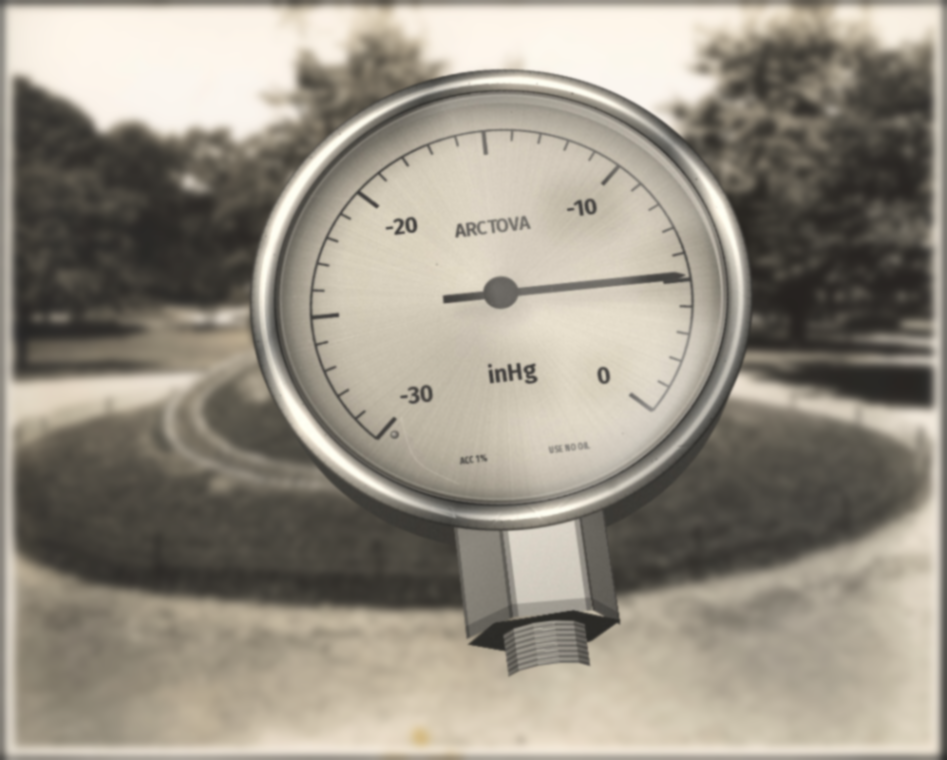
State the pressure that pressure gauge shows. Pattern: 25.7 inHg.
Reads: -5 inHg
